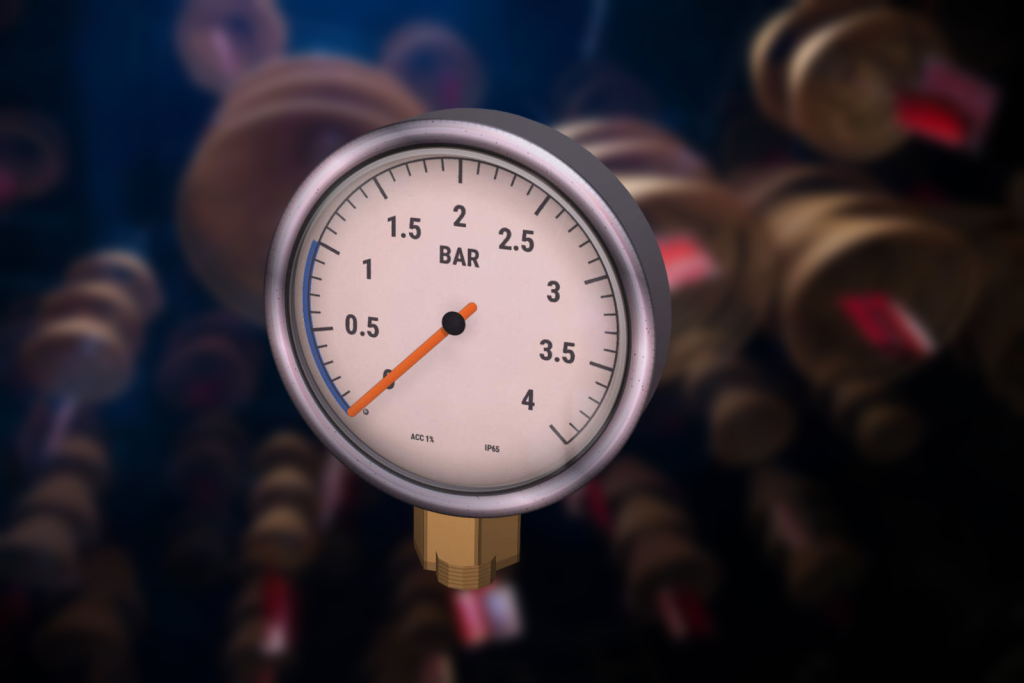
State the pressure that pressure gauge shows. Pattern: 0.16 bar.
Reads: 0 bar
